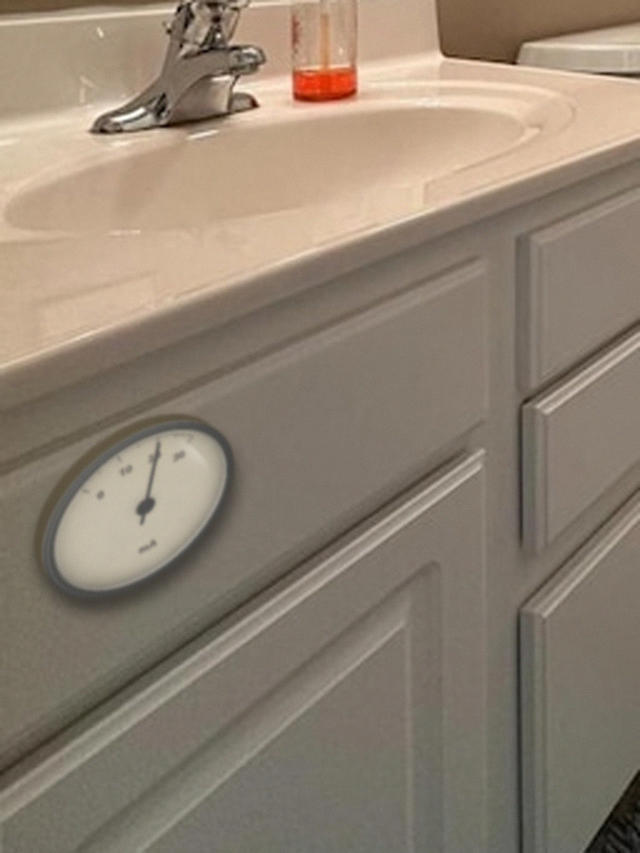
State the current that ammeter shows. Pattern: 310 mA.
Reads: 20 mA
